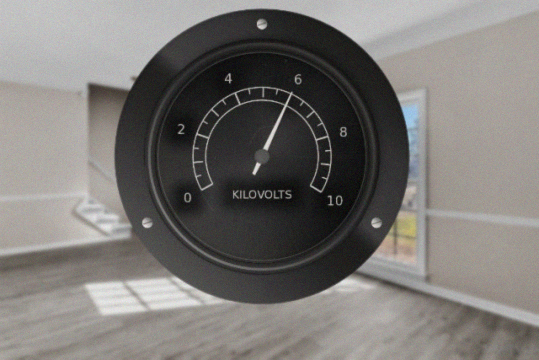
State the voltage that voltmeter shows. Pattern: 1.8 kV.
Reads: 6 kV
